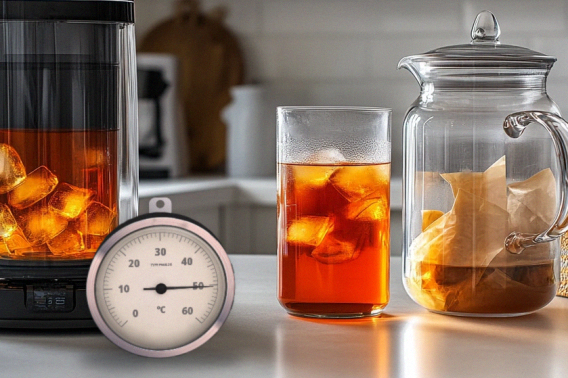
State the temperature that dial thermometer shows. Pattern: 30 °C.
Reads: 50 °C
